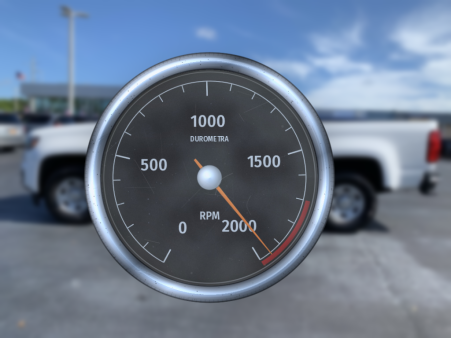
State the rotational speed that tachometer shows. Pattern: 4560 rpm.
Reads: 1950 rpm
